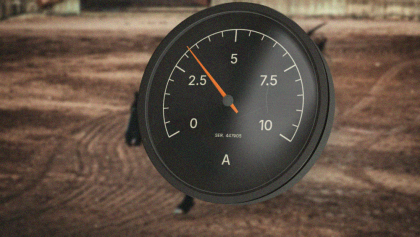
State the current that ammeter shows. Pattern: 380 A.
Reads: 3.25 A
